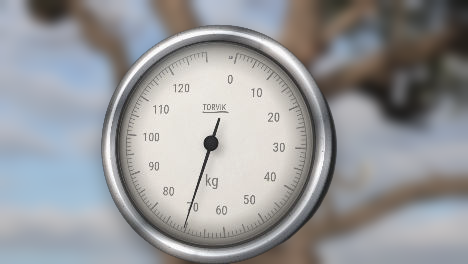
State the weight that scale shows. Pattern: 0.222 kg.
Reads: 70 kg
